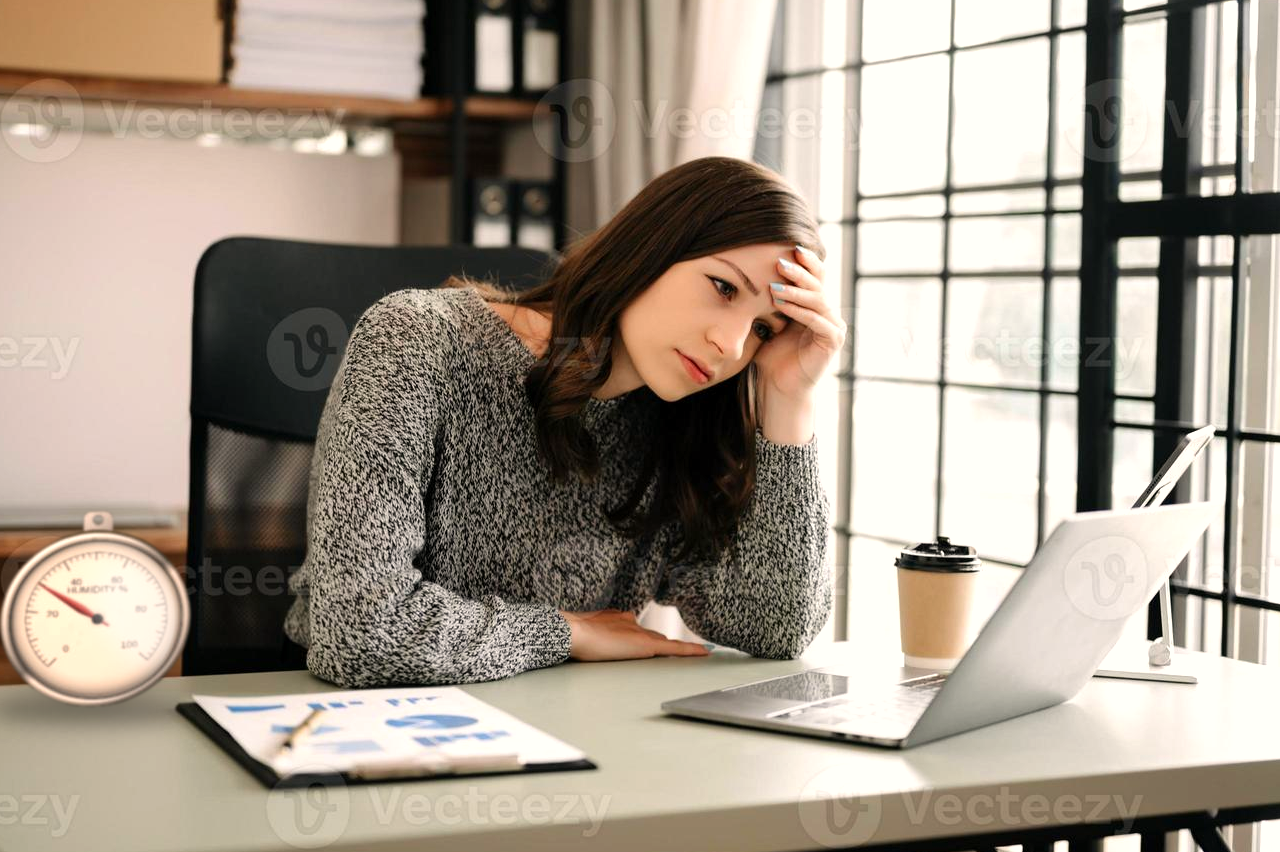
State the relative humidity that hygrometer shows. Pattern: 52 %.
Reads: 30 %
